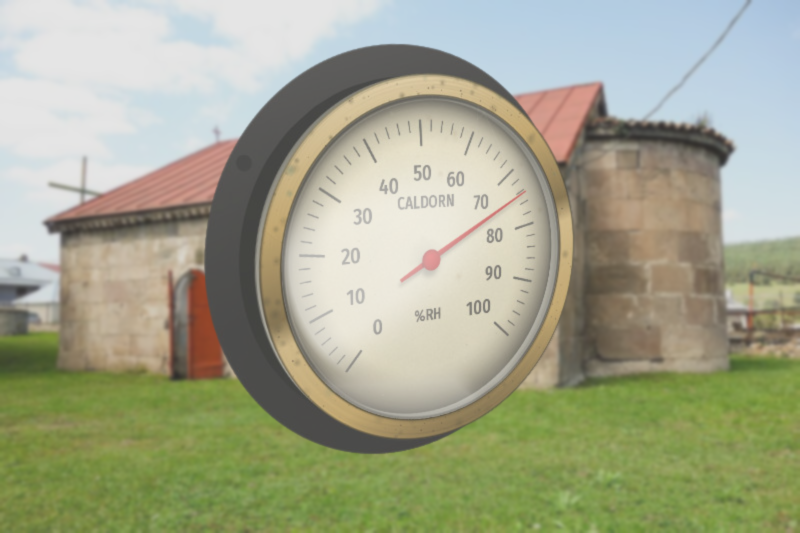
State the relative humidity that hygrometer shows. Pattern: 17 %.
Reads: 74 %
